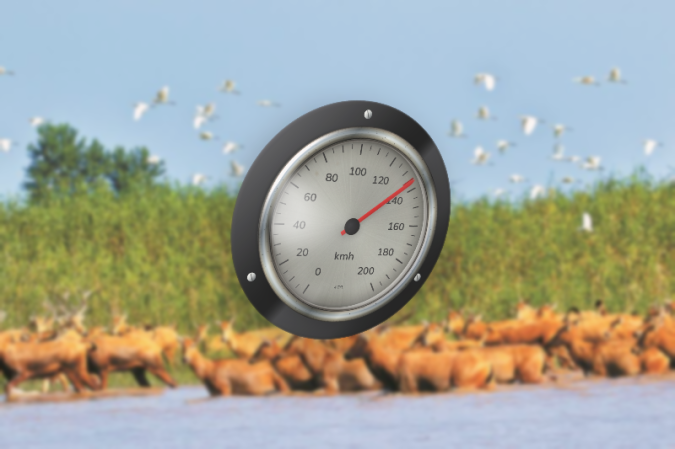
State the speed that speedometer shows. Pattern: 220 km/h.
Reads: 135 km/h
